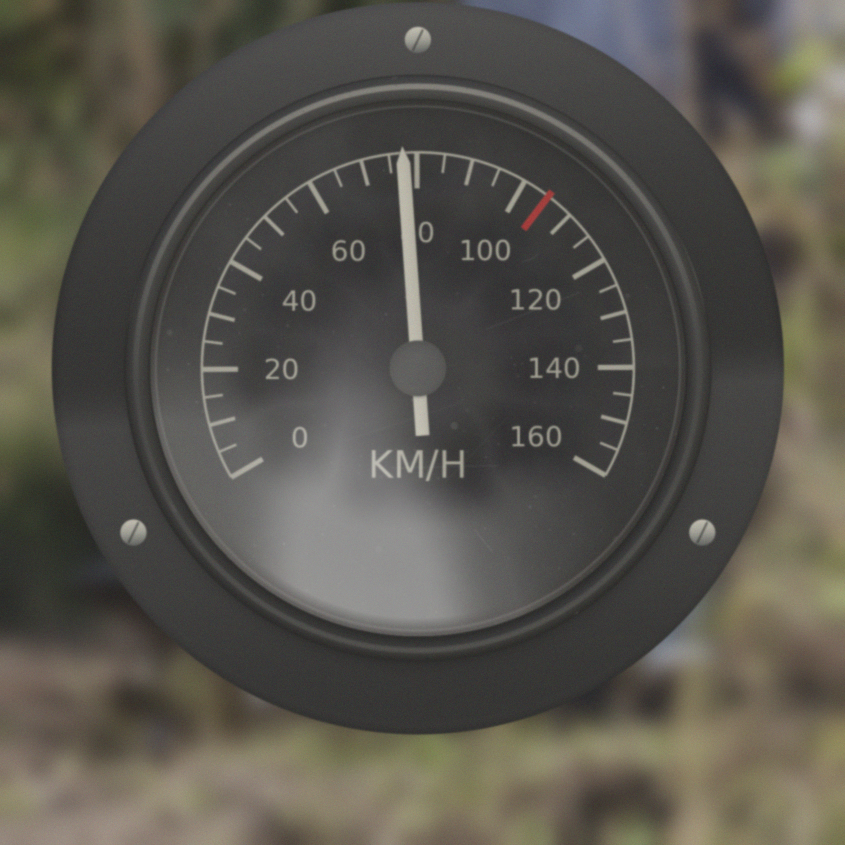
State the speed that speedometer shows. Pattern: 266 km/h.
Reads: 77.5 km/h
